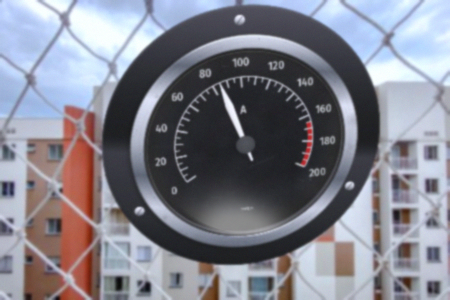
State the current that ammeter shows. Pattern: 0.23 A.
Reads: 85 A
